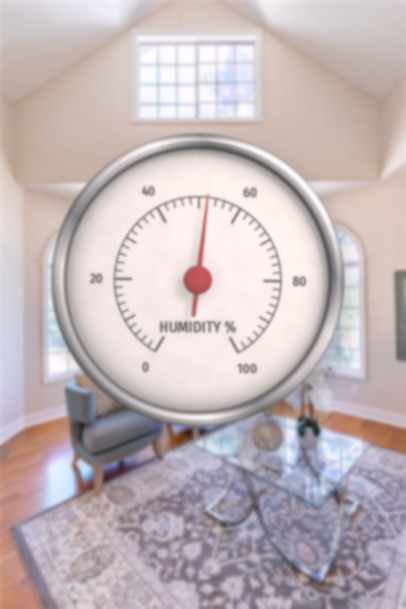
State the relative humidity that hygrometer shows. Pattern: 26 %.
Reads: 52 %
